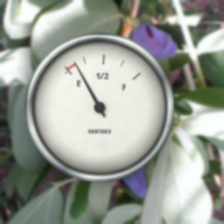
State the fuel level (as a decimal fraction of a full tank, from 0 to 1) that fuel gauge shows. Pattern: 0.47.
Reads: 0.125
